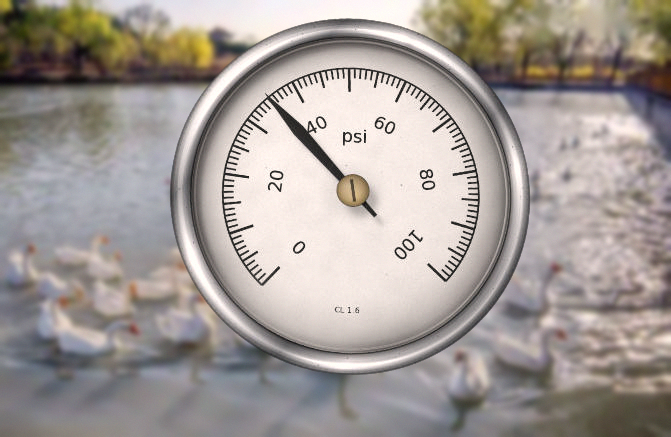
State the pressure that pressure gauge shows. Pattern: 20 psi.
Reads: 35 psi
